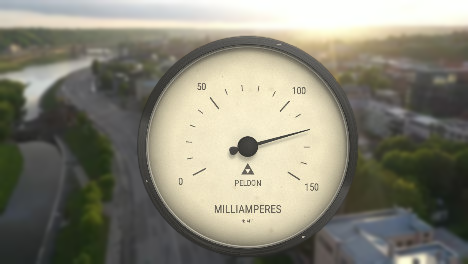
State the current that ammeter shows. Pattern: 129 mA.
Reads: 120 mA
